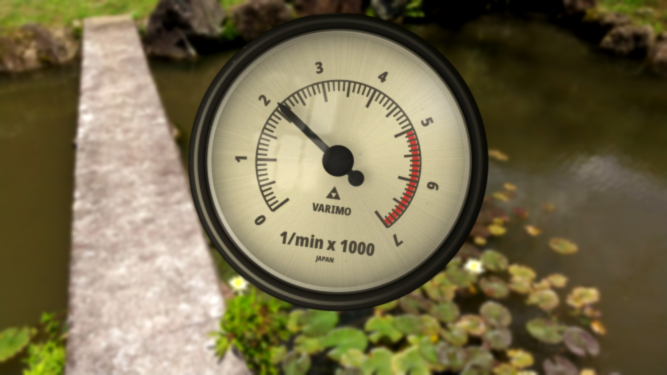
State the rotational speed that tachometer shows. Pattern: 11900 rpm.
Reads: 2100 rpm
